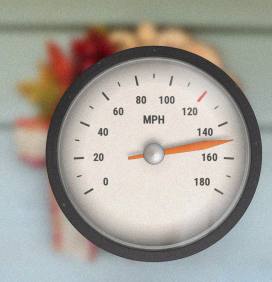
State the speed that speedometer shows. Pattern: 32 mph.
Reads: 150 mph
